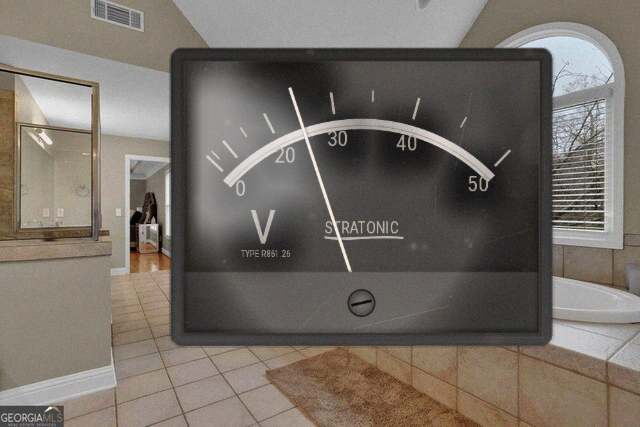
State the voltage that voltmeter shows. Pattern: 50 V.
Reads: 25 V
